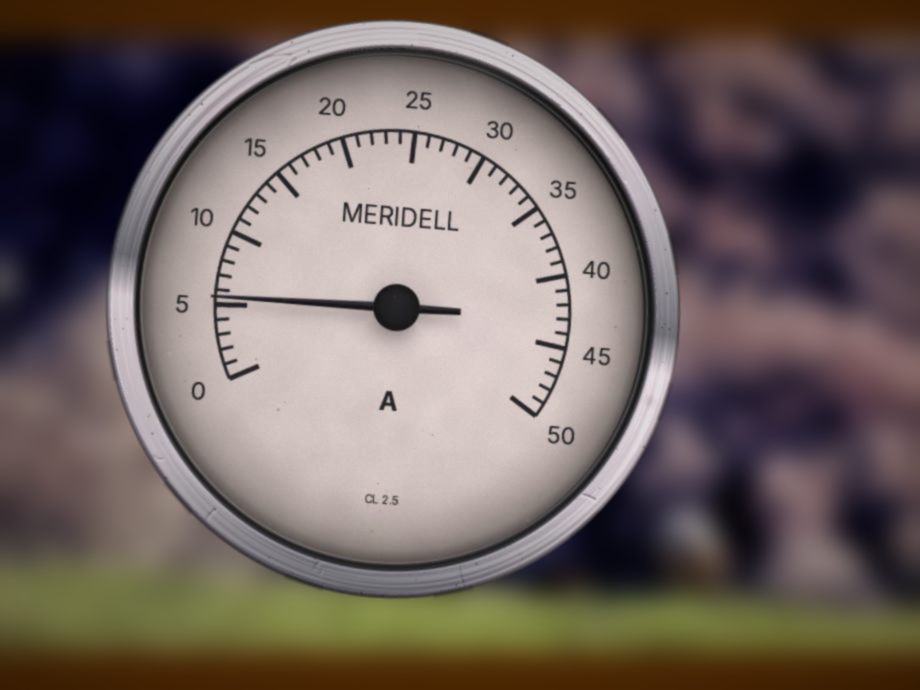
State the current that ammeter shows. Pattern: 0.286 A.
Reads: 5.5 A
